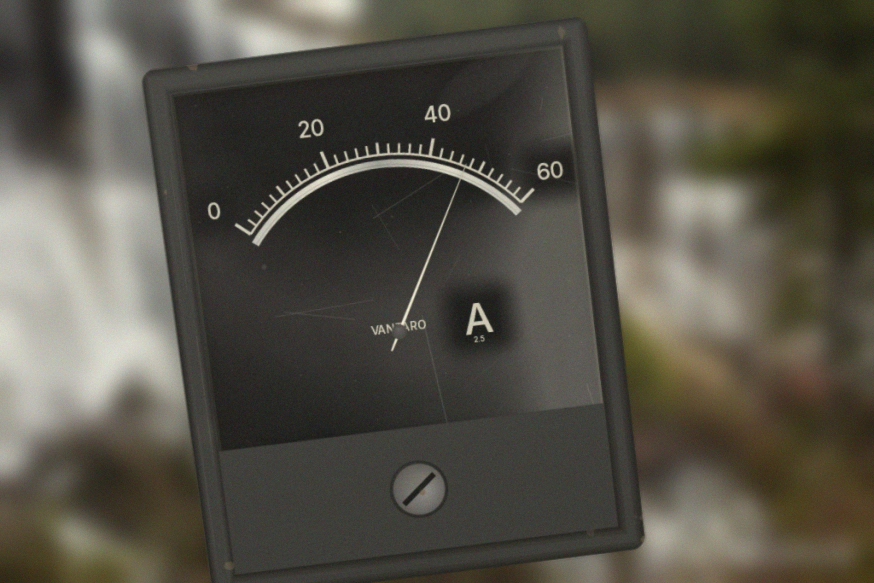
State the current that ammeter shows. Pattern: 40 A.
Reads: 47 A
